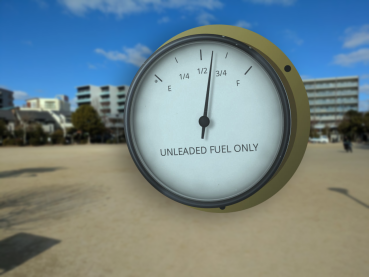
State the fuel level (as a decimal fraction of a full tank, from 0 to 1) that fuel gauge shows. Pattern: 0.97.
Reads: 0.625
